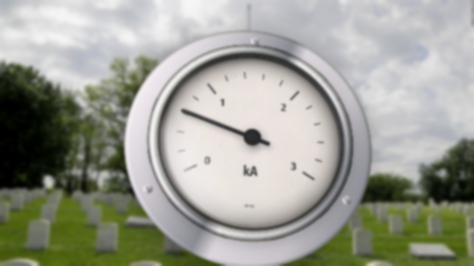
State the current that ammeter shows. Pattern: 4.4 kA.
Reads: 0.6 kA
